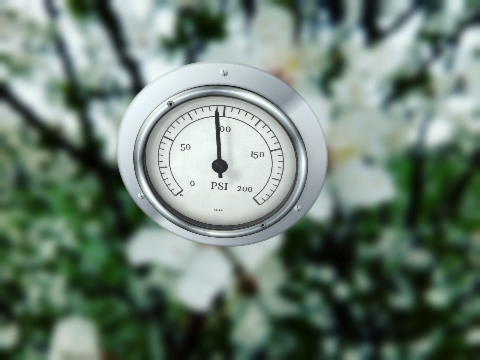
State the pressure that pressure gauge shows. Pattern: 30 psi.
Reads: 95 psi
